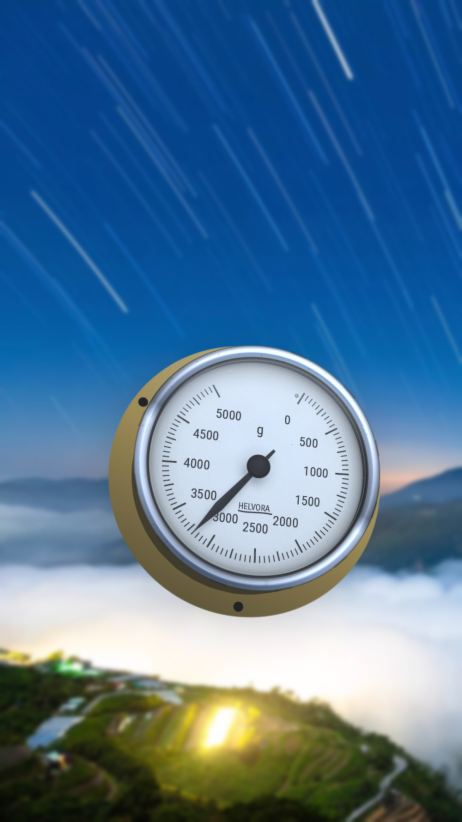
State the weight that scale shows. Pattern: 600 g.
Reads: 3200 g
